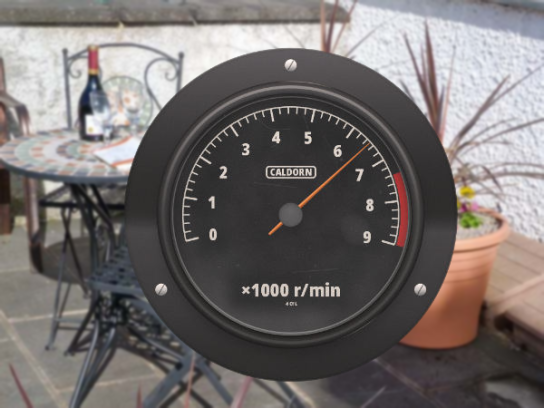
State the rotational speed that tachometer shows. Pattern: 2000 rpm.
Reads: 6500 rpm
